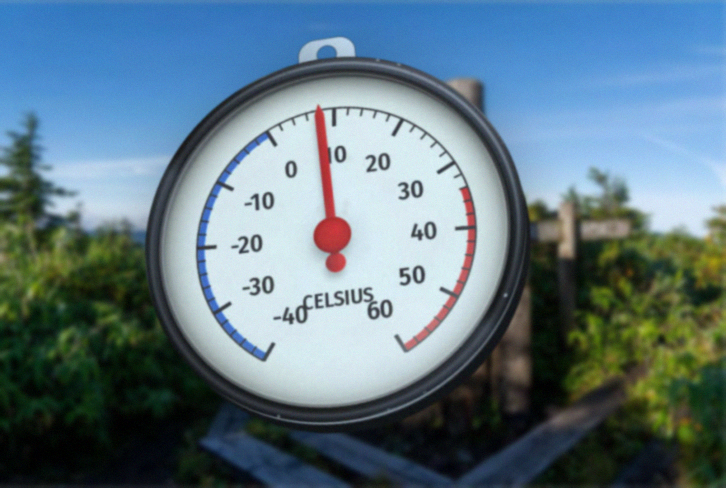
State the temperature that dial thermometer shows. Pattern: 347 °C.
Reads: 8 °C
